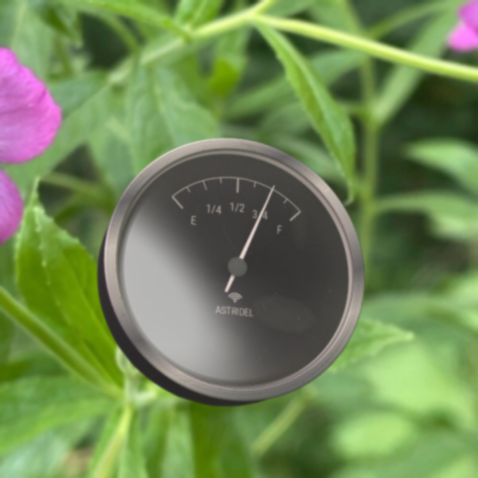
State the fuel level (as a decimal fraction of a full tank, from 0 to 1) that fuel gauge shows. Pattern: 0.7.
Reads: 0.75
